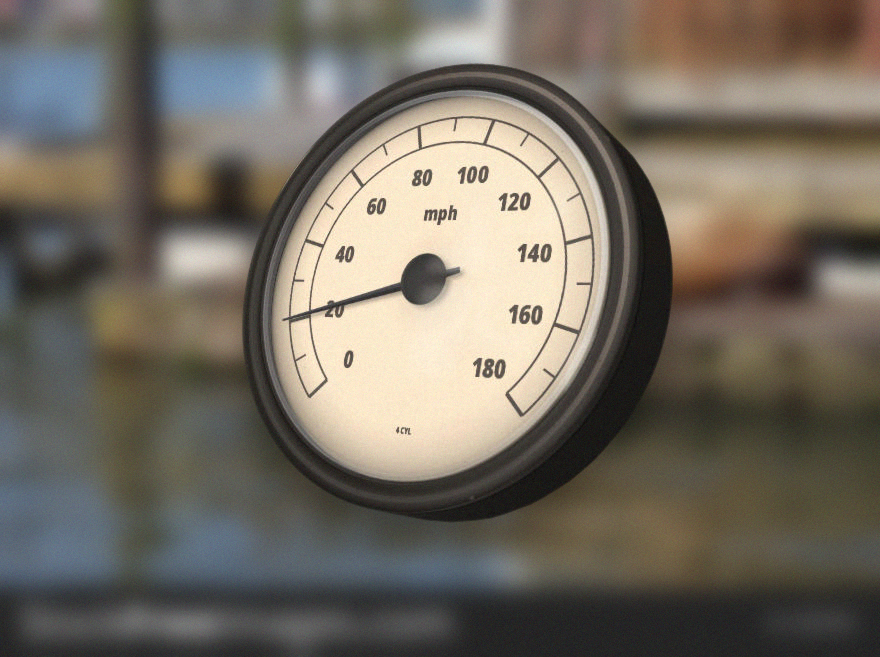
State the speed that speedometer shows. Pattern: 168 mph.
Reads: 20 mph
